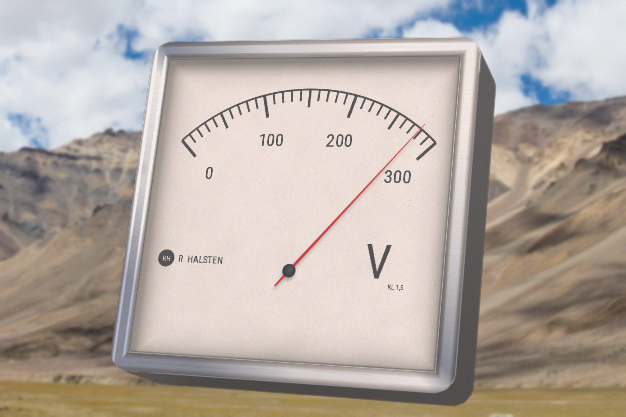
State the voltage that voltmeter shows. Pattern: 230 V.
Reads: 280 V
